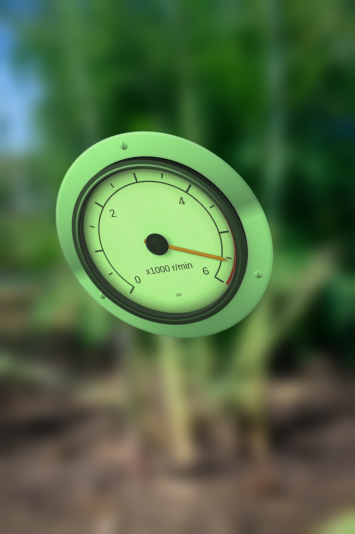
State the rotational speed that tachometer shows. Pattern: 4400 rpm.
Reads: 5500 rpm
